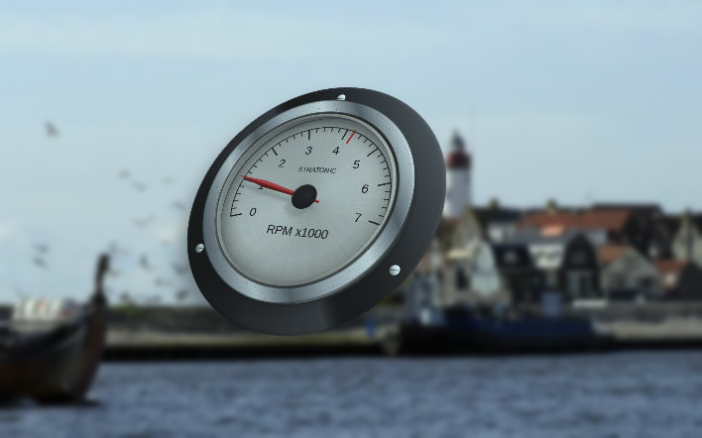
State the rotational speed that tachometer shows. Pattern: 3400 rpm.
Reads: 1000 rpm
